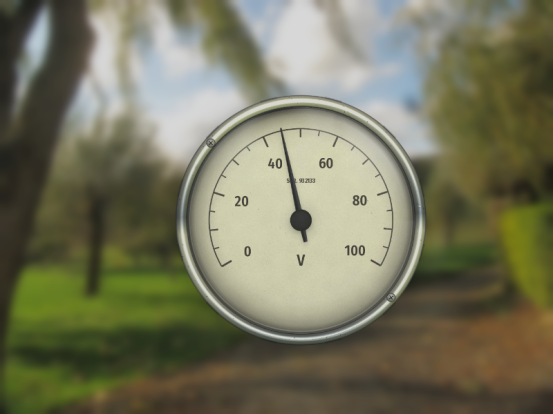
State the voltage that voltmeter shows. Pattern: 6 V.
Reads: 45 V
